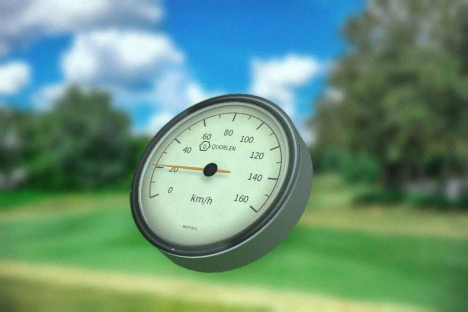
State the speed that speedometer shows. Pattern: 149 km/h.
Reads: 20 km/h
